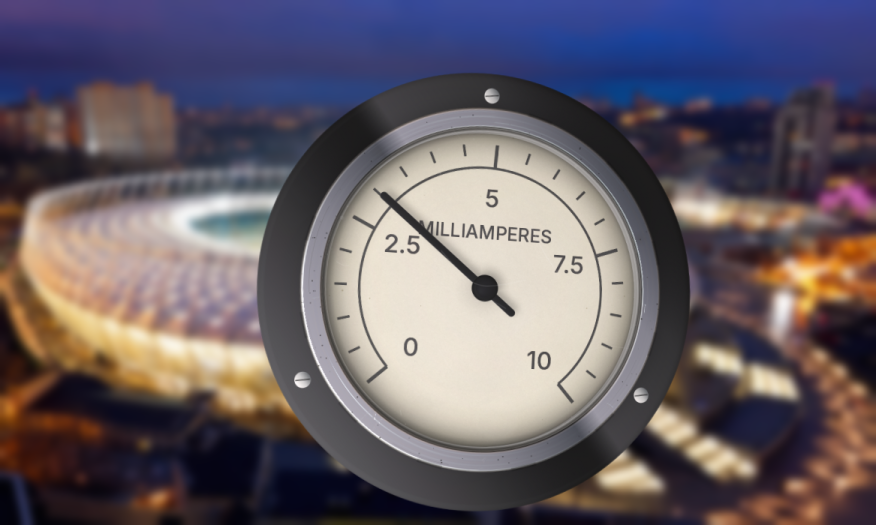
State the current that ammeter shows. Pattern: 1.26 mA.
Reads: 3 mA
